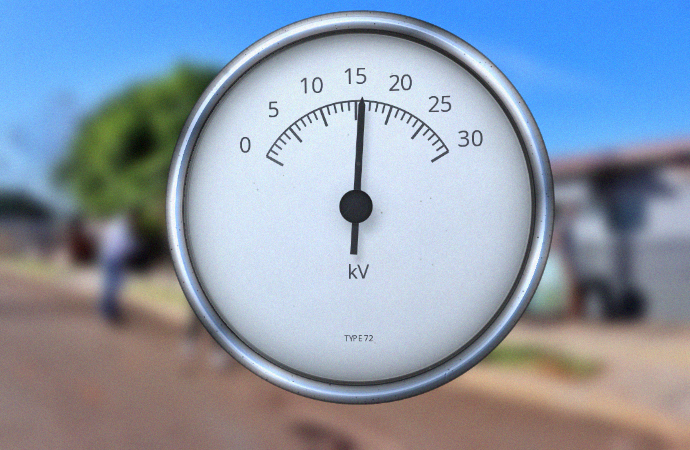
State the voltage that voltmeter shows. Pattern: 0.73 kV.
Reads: 16 kV
